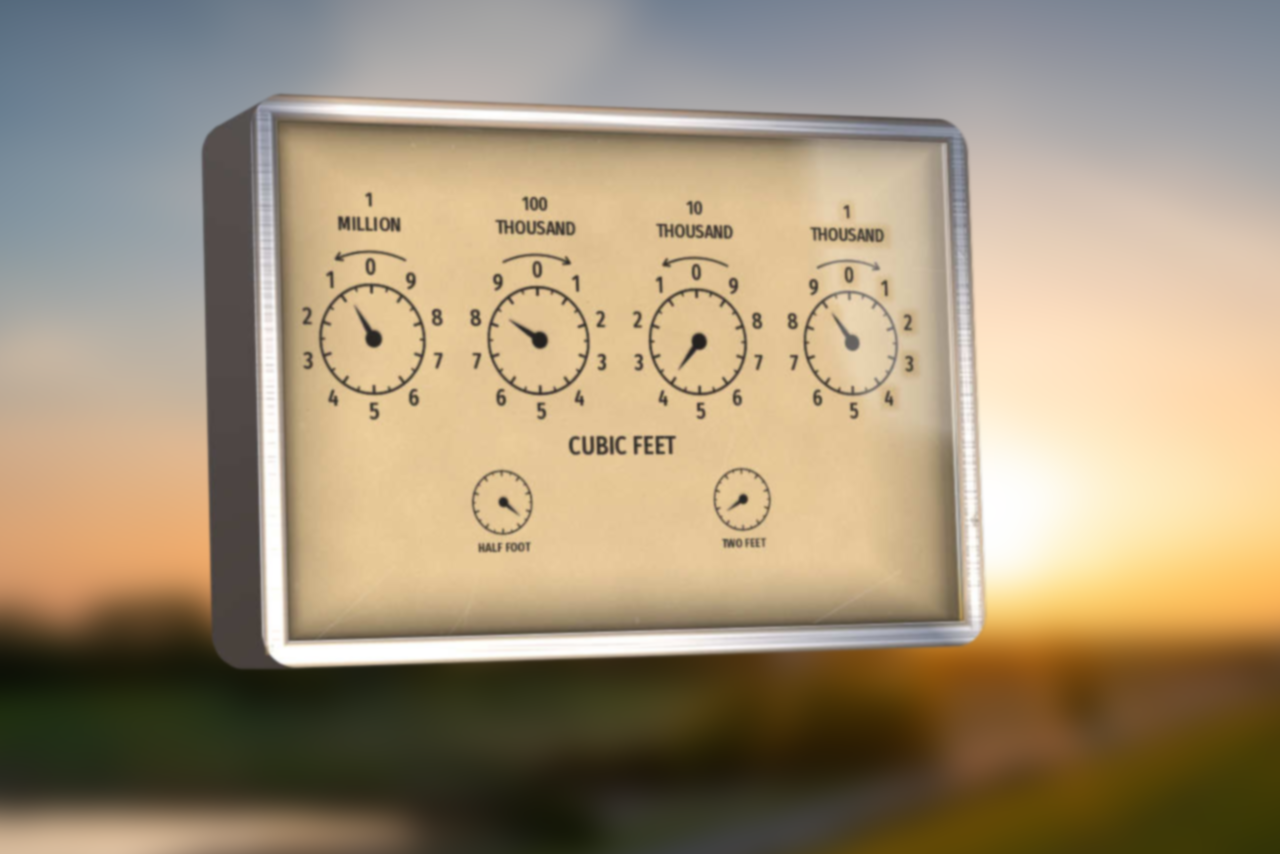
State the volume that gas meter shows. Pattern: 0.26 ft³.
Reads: 83900 ft³
